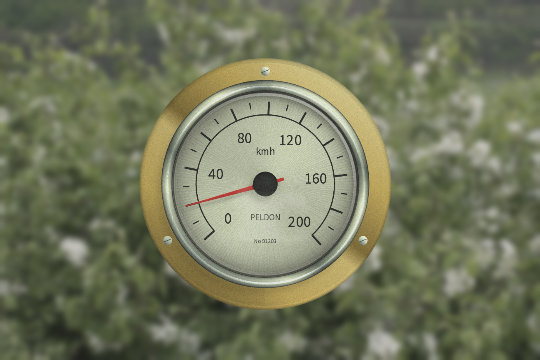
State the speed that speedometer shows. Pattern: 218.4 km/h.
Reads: 20 km/h
